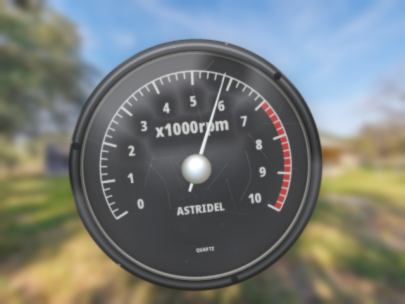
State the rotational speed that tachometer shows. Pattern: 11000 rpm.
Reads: 5800 rpm
